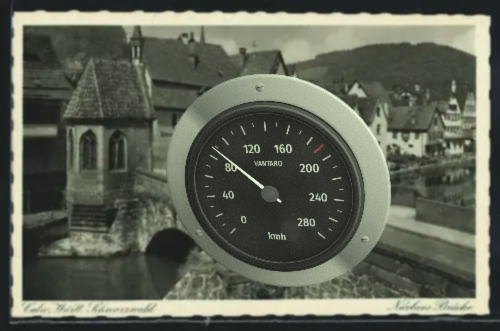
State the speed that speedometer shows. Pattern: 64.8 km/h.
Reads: 90 km/h
